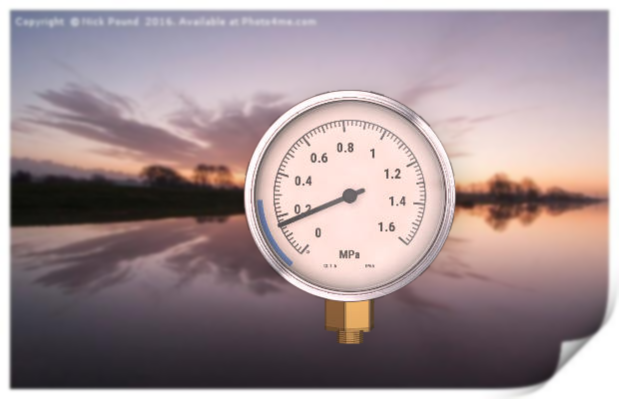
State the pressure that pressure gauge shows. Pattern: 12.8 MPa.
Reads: 0.16 MPa
